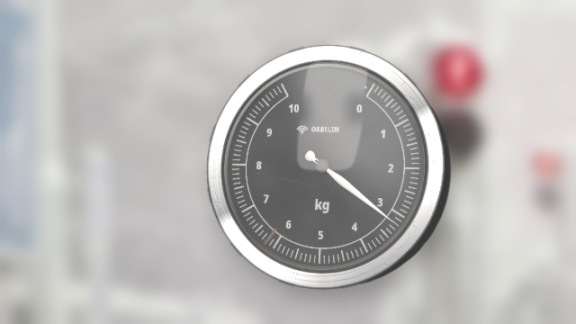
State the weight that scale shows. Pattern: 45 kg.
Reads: 3.2 kg
